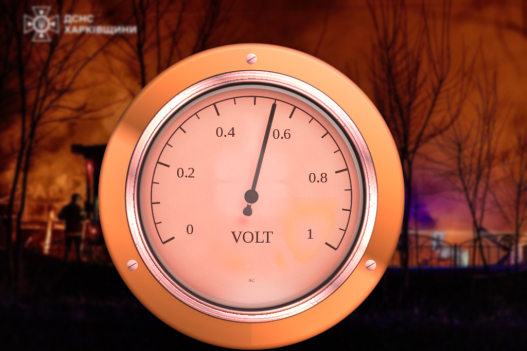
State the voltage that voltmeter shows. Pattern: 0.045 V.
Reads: 0.55 V
